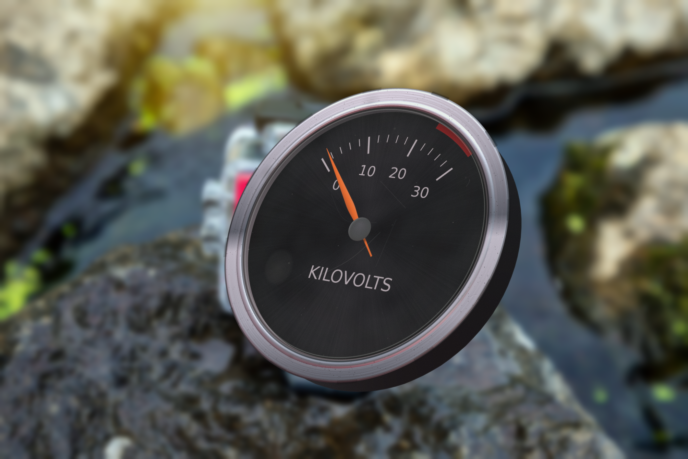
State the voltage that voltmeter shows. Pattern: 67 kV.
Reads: 2 kV
